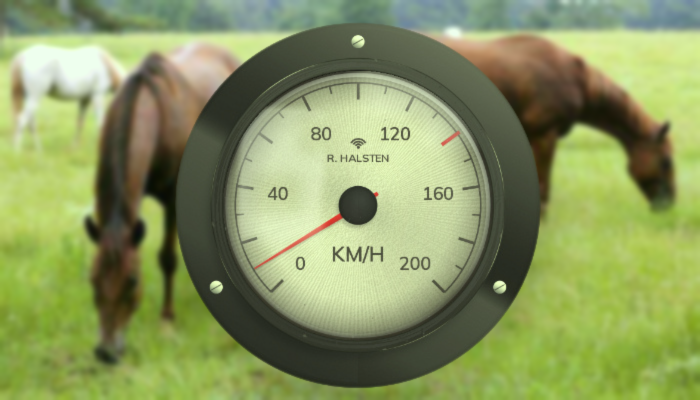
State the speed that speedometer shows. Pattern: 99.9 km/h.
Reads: 10 km/h
